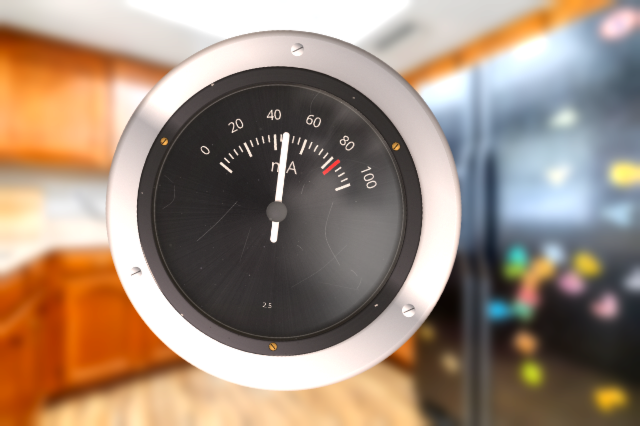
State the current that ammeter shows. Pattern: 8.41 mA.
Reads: 48 mA
